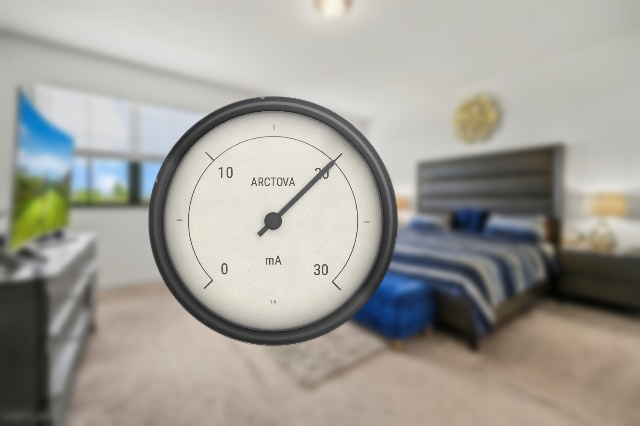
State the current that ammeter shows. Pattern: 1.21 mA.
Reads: 20 mA
